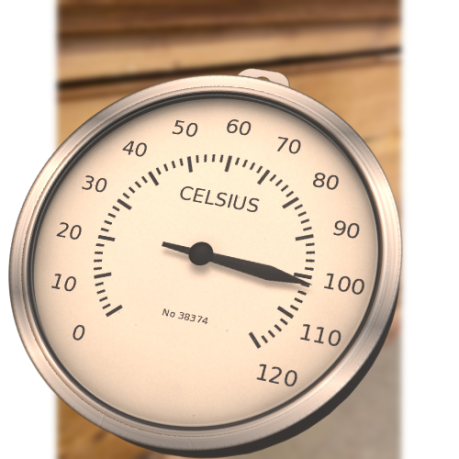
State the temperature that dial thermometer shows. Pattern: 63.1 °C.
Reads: 102 °C
